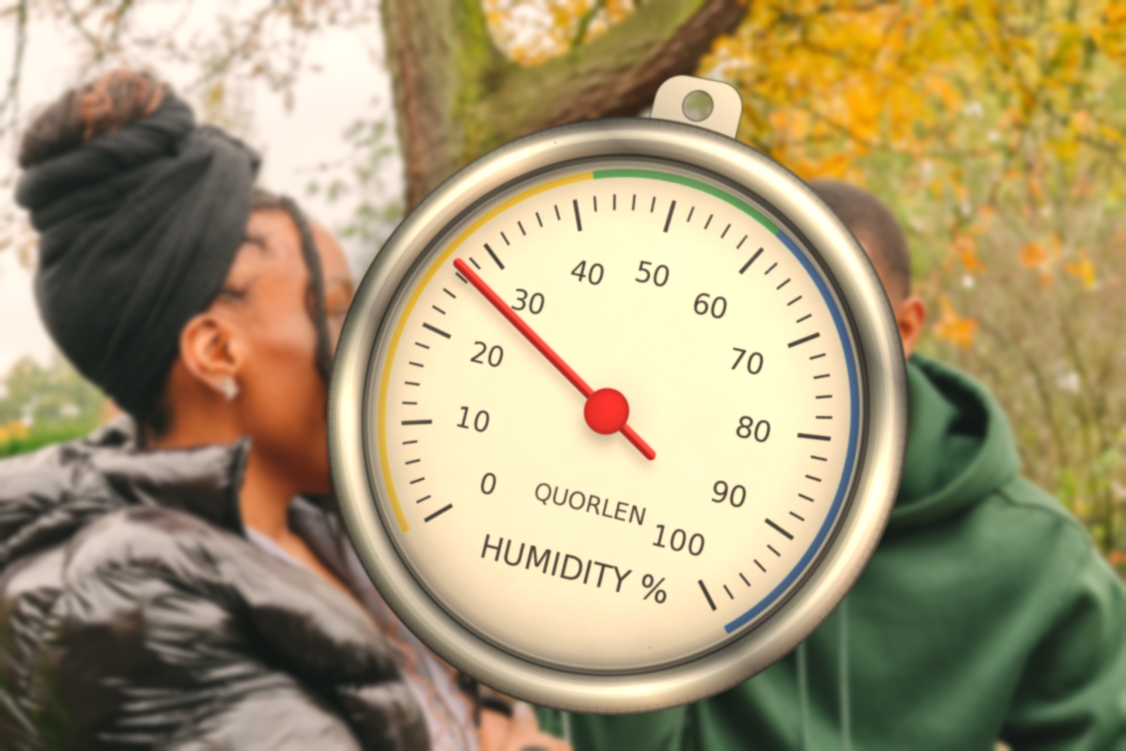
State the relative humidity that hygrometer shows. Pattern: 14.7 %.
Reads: 27 %
